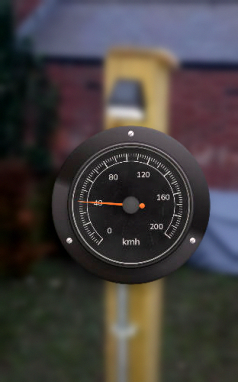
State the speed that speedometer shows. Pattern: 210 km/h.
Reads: 40 km/h
